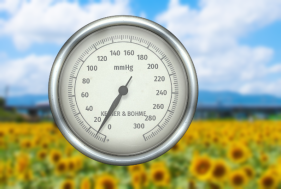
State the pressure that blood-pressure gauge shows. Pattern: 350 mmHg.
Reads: 10 mmHg
